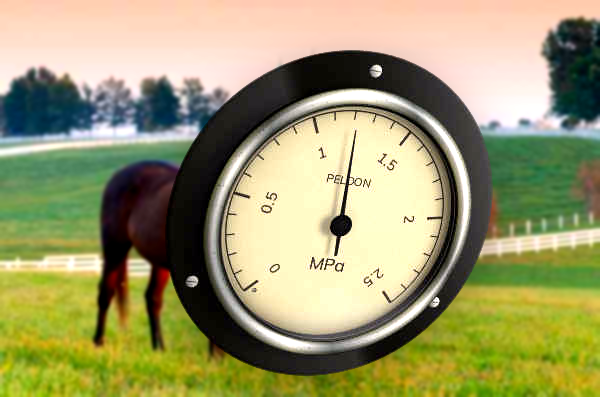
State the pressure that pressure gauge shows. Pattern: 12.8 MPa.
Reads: 1.2 MPa
